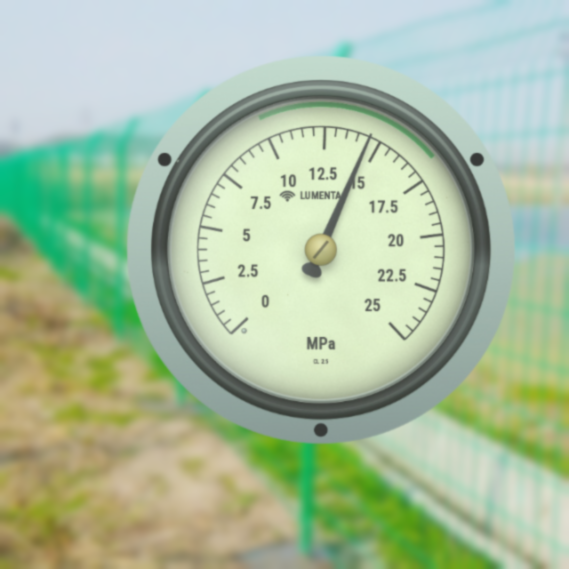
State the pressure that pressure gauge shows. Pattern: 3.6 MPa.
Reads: 14.5 MPa
